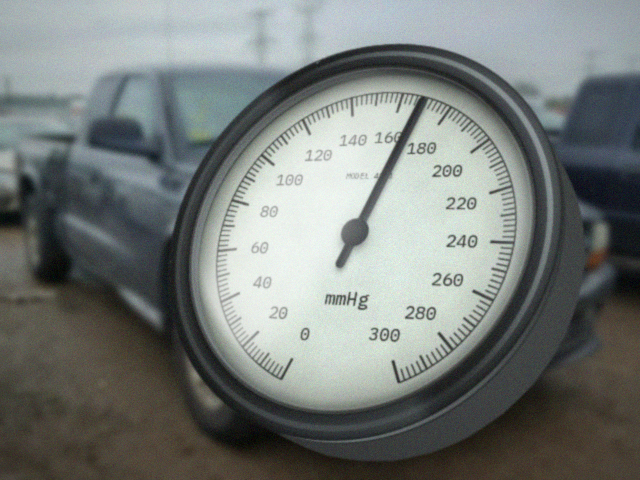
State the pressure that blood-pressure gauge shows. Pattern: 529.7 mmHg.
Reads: 170 mmHg
